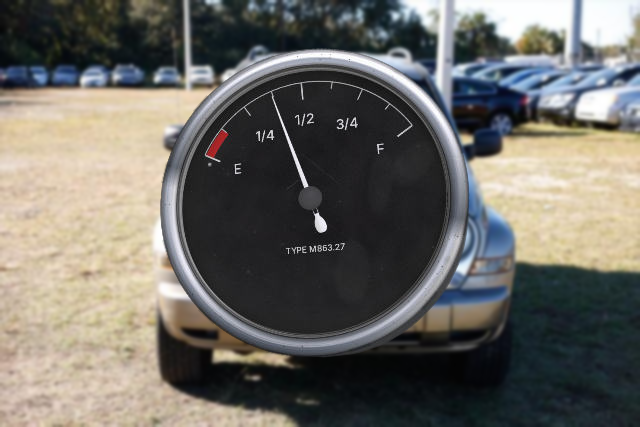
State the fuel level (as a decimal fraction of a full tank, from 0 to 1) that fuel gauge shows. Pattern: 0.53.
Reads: 0.375
